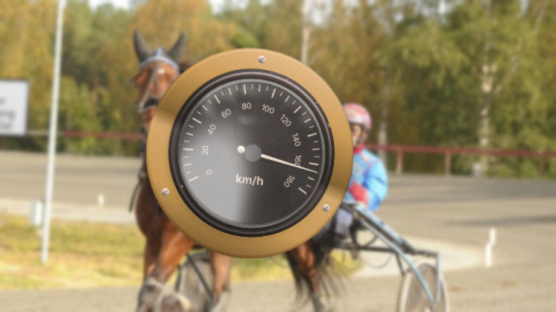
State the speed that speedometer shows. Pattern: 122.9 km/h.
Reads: 165 km/h
